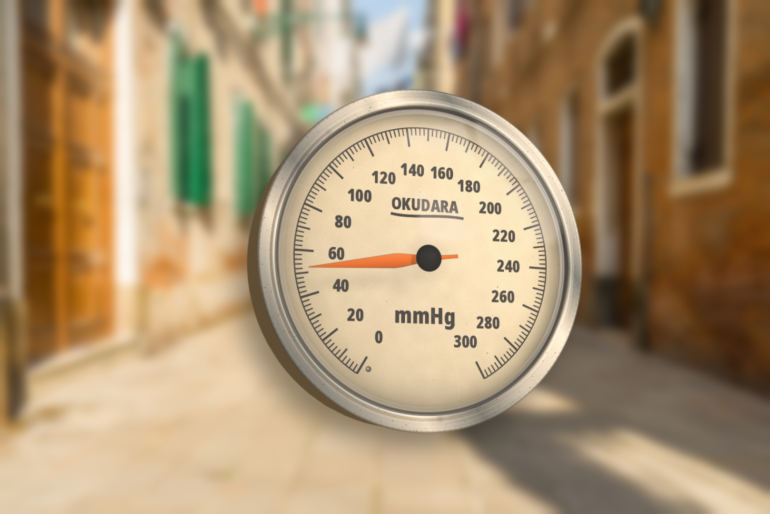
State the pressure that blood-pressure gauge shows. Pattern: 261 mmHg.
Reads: 52 mmHg
